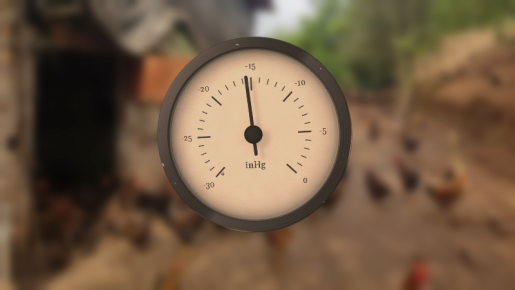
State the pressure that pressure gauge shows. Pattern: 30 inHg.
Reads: -15.5 inHg
